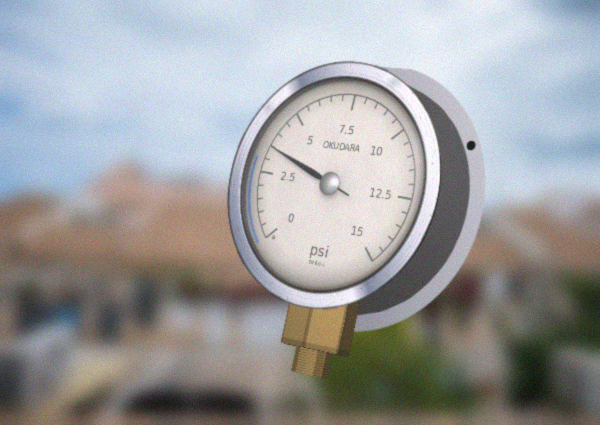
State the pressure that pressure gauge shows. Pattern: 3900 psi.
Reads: 3.5 psi
